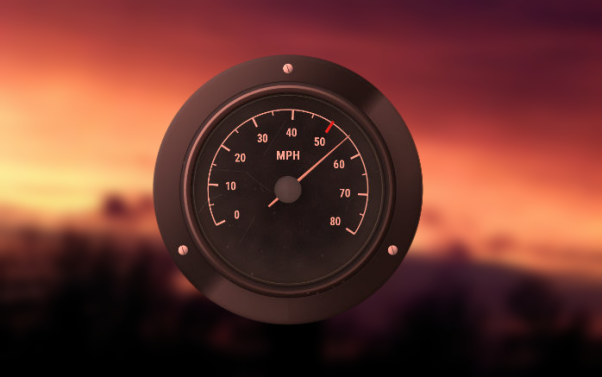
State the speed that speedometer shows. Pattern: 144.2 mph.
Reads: 55 mph
